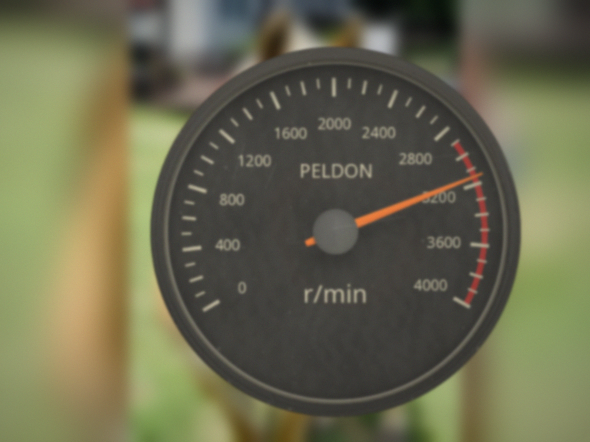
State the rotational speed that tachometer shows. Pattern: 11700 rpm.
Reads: 3150 rpm
